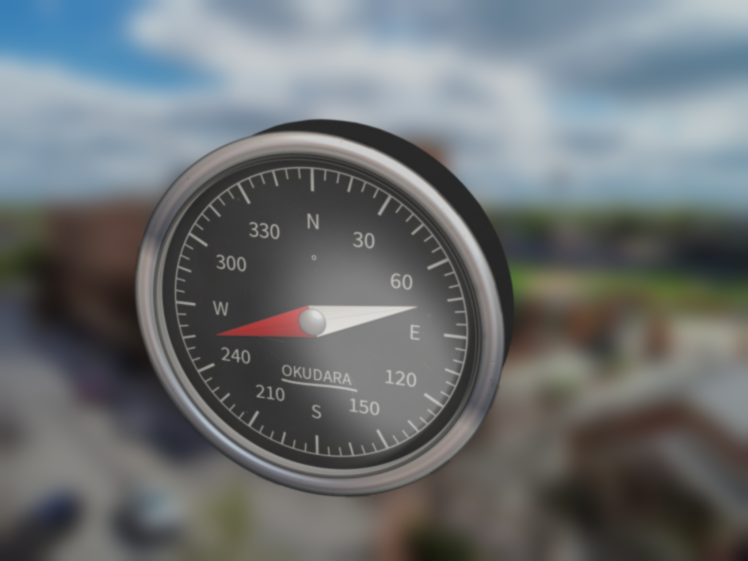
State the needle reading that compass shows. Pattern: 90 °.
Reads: 255 °
